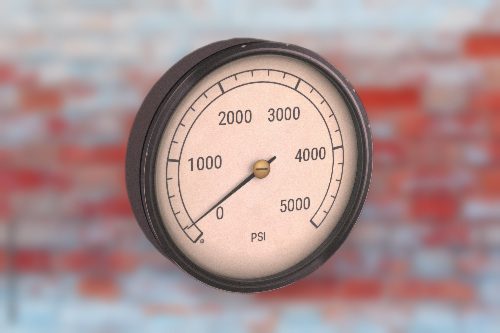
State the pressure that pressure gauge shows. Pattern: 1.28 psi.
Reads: 200 psi
